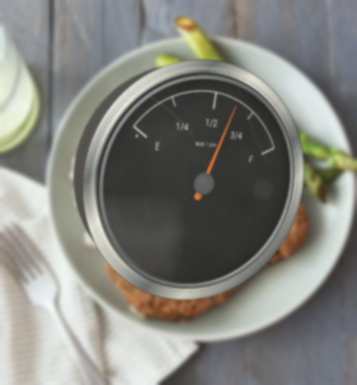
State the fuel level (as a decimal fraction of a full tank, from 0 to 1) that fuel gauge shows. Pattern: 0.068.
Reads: 0.625
